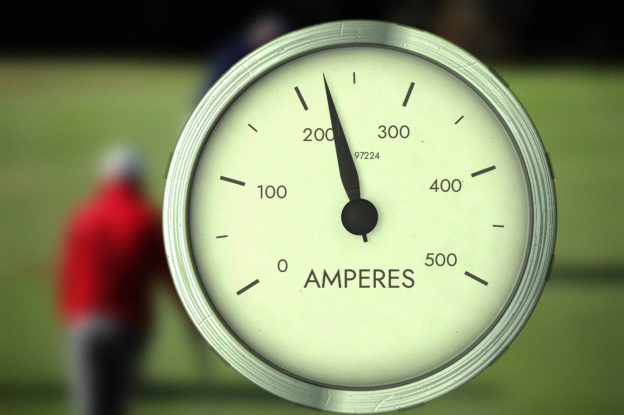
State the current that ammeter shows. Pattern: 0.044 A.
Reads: 225 A
